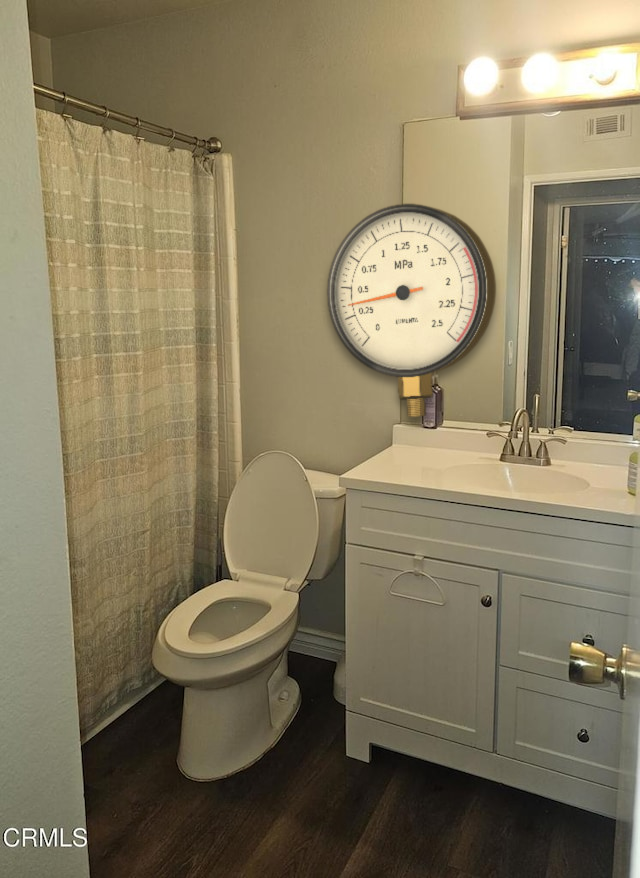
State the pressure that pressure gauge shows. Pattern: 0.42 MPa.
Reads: 0.35 MPa
